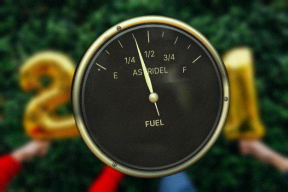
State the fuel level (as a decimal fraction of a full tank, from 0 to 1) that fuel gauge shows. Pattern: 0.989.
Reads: 0.375
